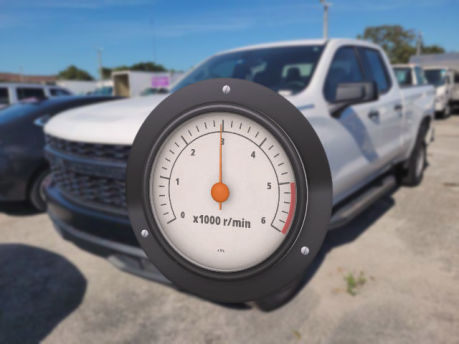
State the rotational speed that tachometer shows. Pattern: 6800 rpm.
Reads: 3000 rpm
